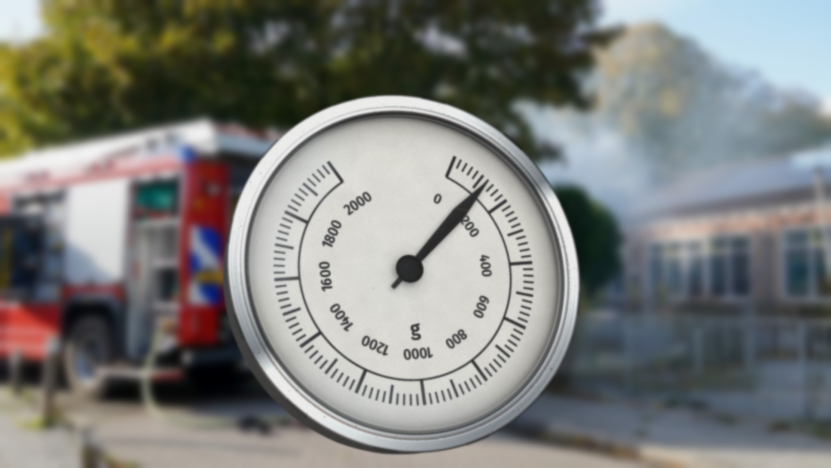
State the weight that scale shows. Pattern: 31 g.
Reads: 120 g
